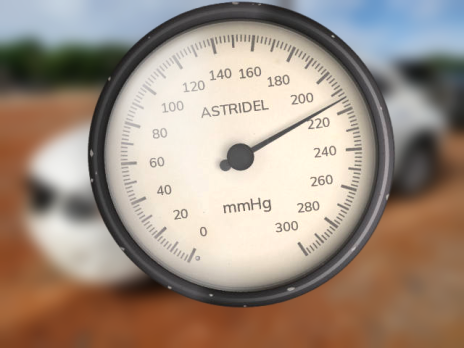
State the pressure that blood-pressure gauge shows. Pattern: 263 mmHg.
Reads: 214 mmHg
